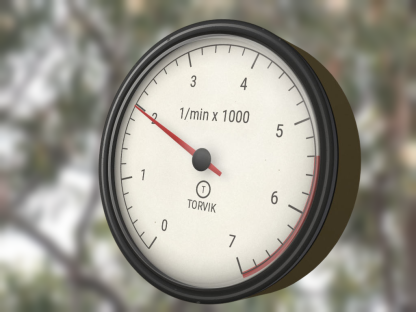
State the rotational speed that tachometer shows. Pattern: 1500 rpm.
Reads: 2000 rpm
